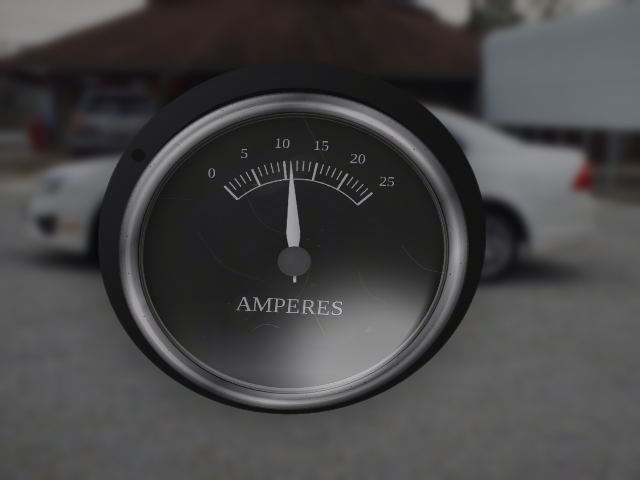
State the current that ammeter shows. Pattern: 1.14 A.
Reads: 11 A
